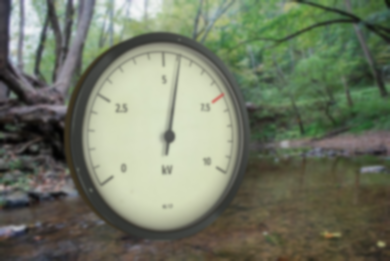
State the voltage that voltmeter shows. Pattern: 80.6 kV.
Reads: 5.5 kV
